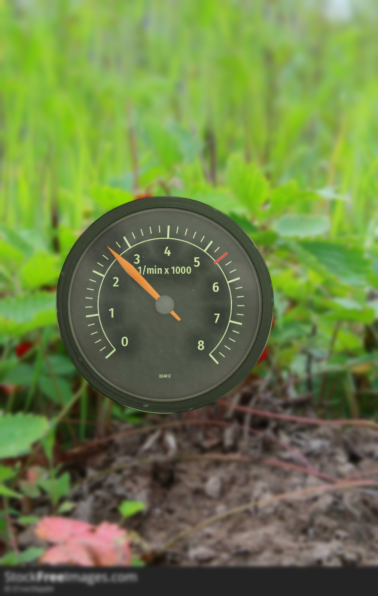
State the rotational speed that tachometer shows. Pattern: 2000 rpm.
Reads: 2600 rpm
